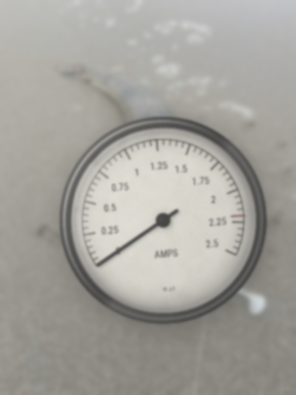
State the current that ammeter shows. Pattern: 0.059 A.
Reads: 0 A
